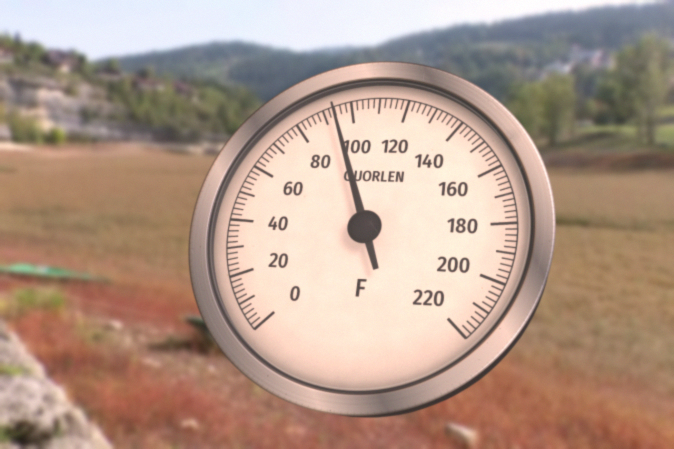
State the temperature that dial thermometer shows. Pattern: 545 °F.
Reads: 94 °F
